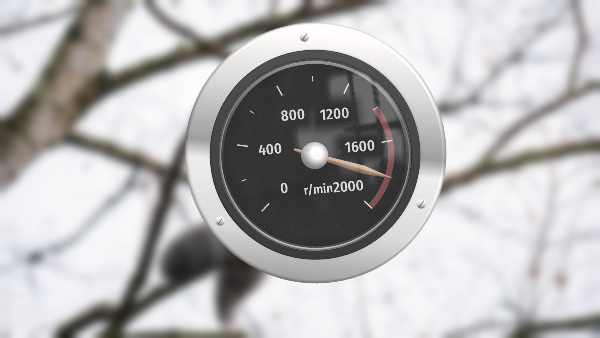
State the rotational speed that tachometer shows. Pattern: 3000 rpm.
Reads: 1800 rpm
